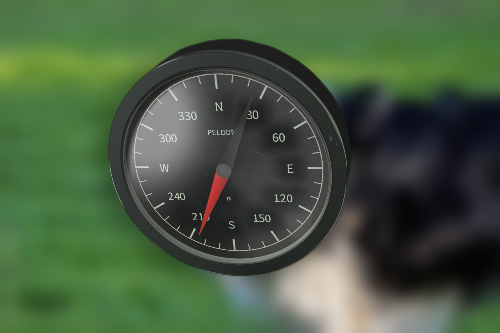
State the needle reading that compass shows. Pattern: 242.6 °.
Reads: 205 °
